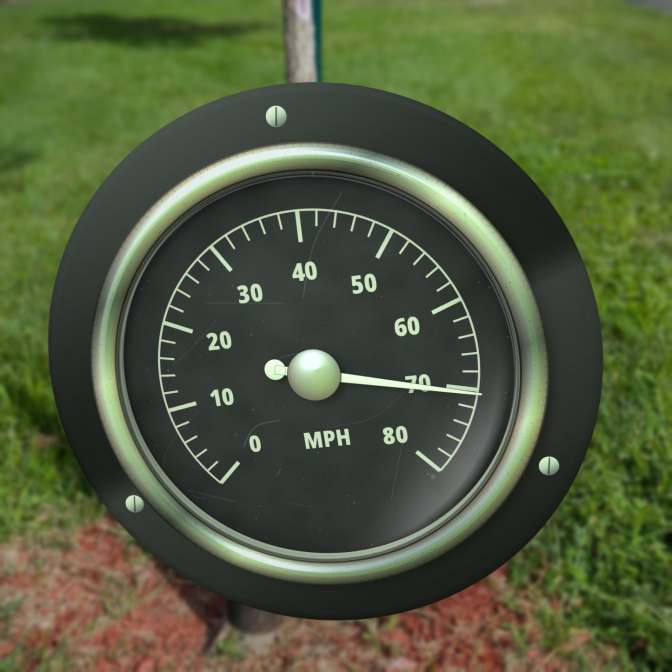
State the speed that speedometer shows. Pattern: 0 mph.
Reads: 70 mph
